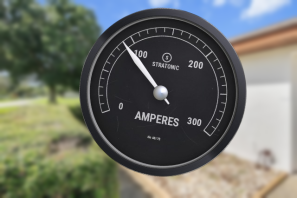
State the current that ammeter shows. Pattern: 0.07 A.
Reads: 90 A
